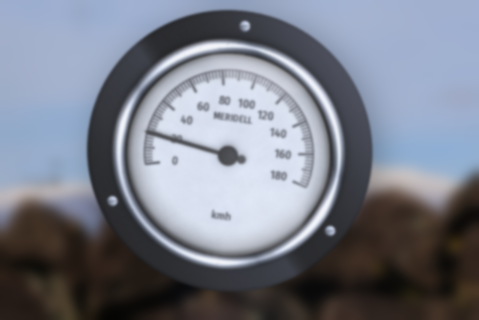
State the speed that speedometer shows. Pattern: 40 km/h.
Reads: 20 km/h
